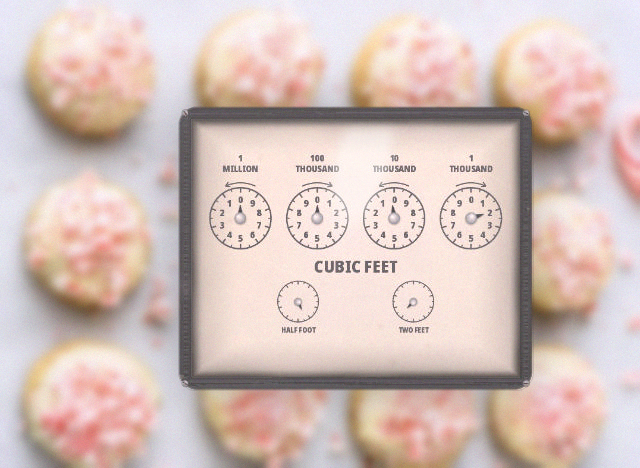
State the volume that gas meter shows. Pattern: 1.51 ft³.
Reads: 200 ft³
